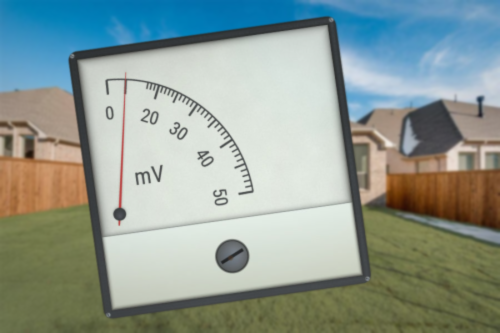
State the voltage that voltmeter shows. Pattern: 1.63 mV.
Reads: 10 mV
